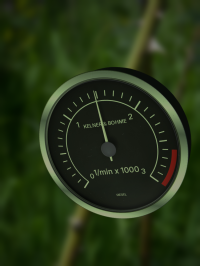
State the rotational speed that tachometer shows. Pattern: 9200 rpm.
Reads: 1500 rpm
